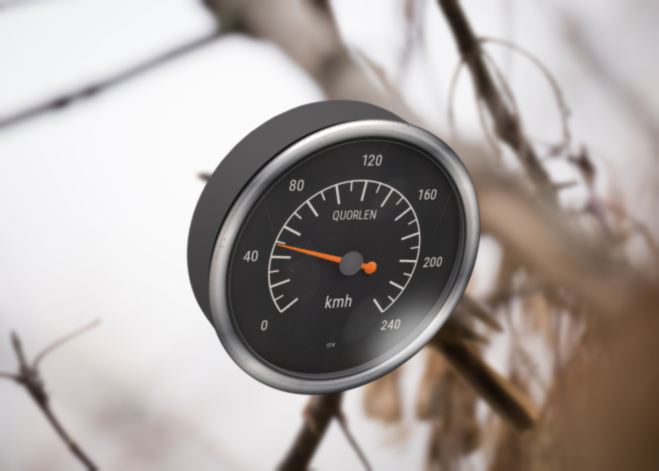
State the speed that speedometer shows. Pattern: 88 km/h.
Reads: 50 km/h
